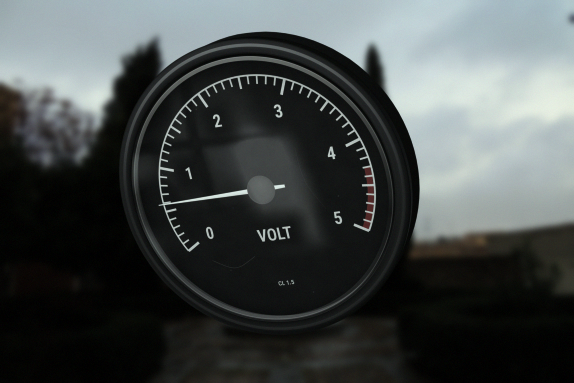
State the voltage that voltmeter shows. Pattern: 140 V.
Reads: 0.6 V
